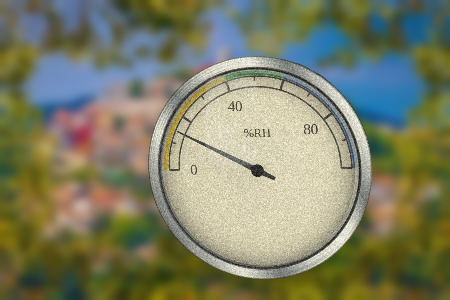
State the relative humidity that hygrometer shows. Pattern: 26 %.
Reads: 15 %
